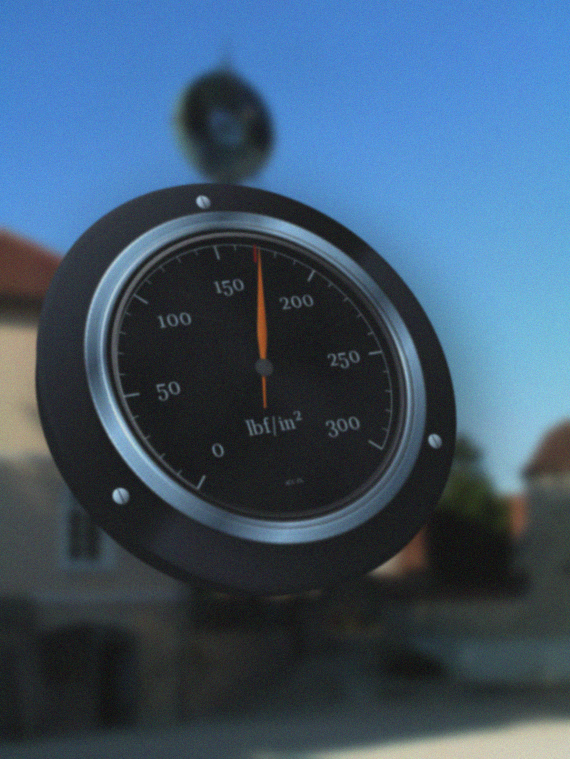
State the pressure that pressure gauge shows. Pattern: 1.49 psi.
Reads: 170 psi
